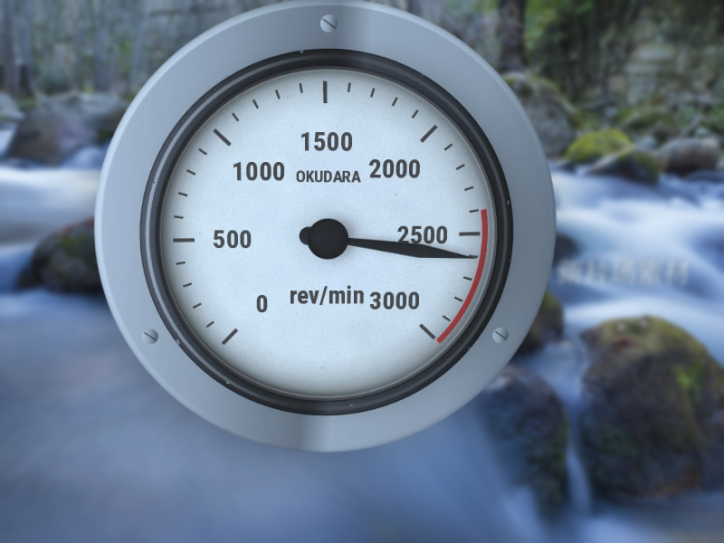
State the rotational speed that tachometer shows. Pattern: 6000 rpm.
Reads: 2600 rpm
